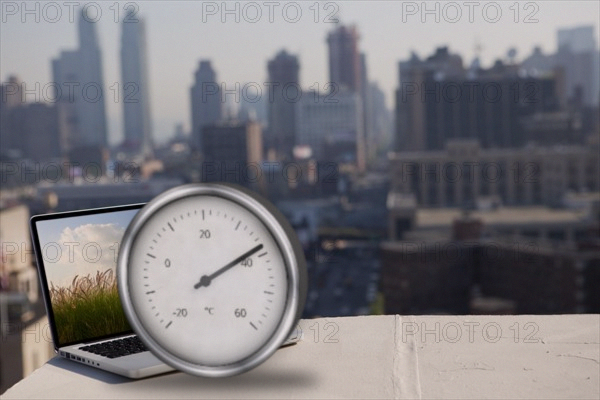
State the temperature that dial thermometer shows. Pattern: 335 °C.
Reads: 38 °C
